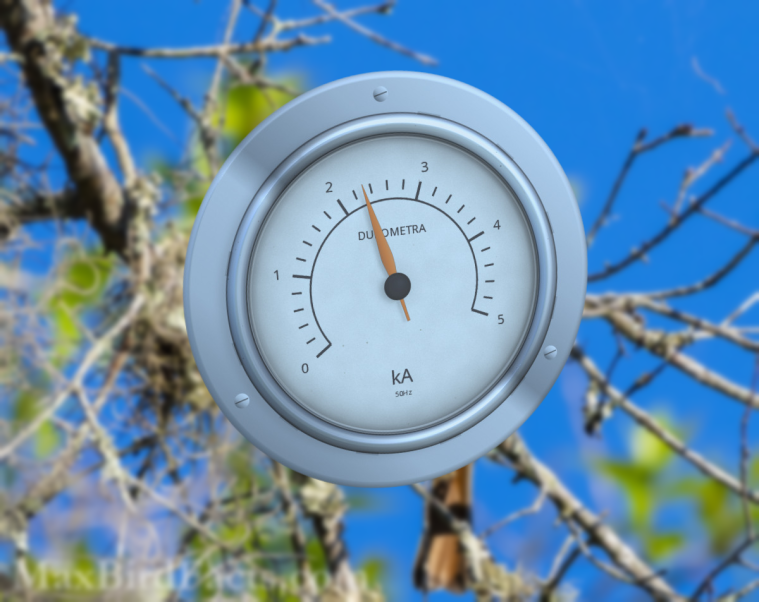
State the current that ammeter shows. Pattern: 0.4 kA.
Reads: 2.3 kA
